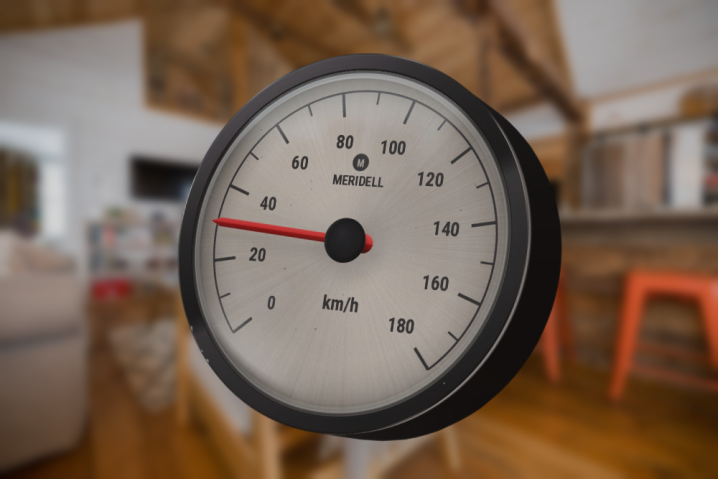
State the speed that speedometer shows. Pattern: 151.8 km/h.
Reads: 30 km/h
